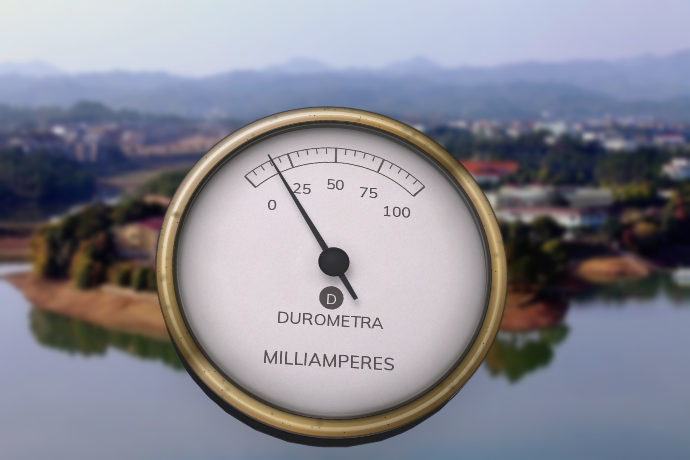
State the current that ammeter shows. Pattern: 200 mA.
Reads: 15 mA
